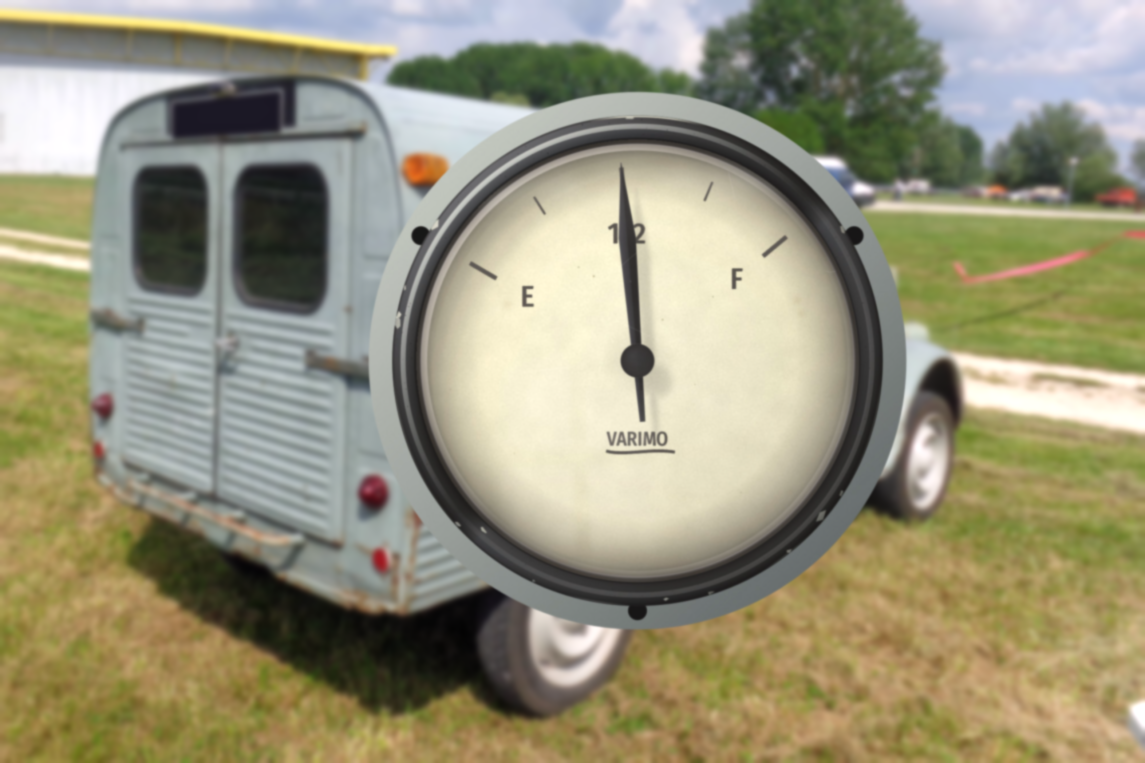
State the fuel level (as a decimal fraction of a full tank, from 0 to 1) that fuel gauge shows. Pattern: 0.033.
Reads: 0.5
